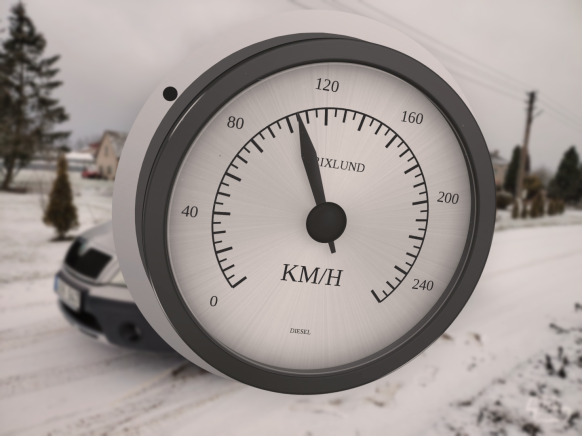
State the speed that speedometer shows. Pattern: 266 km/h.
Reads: 105 km/h
